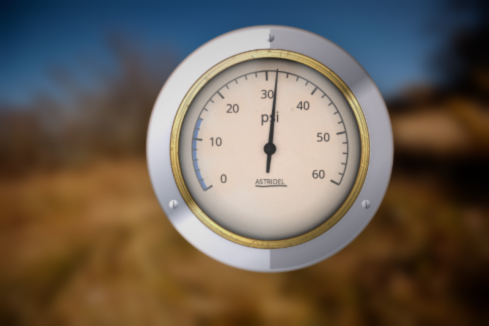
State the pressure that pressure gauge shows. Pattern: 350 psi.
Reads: 32 psi
